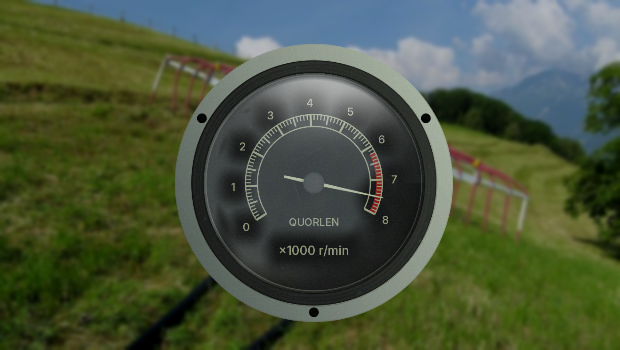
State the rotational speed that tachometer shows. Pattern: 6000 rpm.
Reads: 7500 rpm
